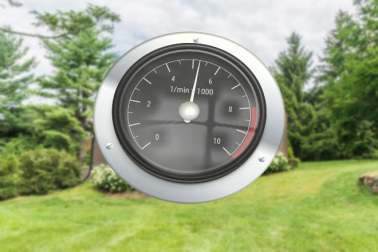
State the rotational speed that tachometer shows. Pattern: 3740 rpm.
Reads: 5250 rpm
